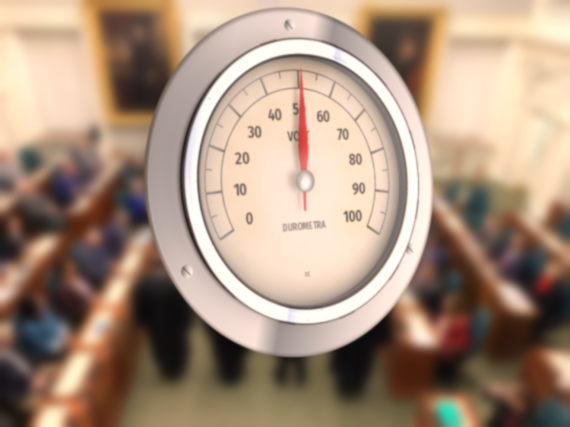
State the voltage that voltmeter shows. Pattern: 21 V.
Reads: 50 V
